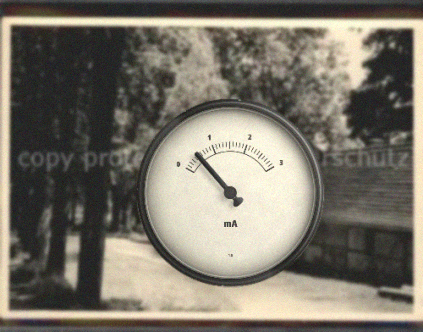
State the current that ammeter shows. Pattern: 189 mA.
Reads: 0.5 mA
